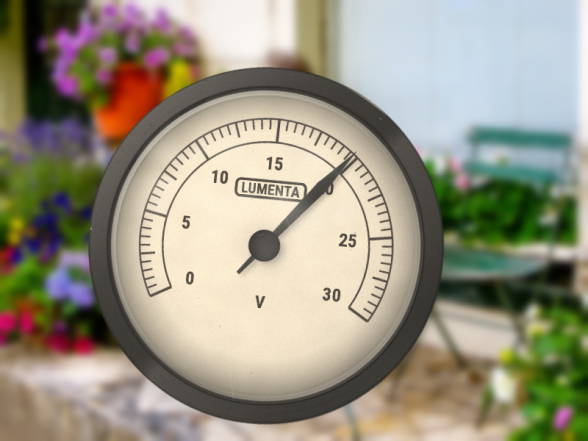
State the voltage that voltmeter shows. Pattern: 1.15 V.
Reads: 19.75 V
